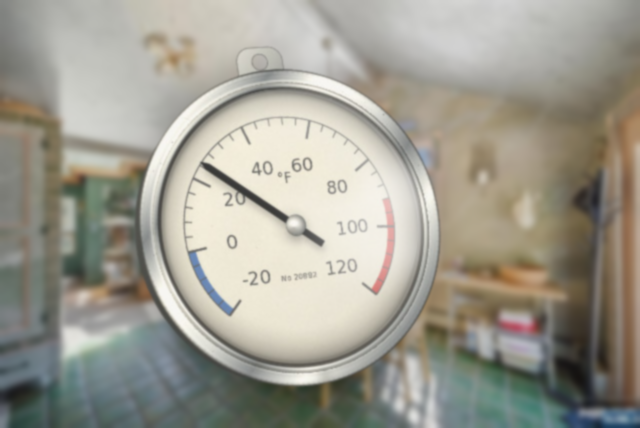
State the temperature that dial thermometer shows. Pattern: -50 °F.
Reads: 24 °F
